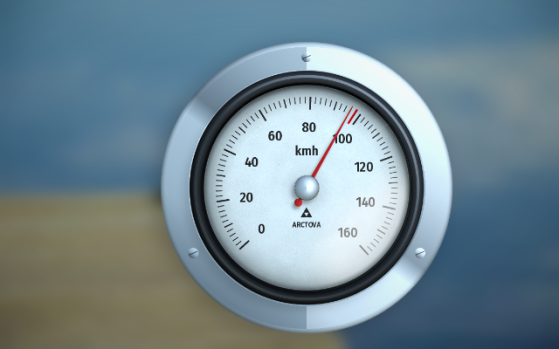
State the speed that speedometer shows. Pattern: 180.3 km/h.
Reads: 96 km/h
